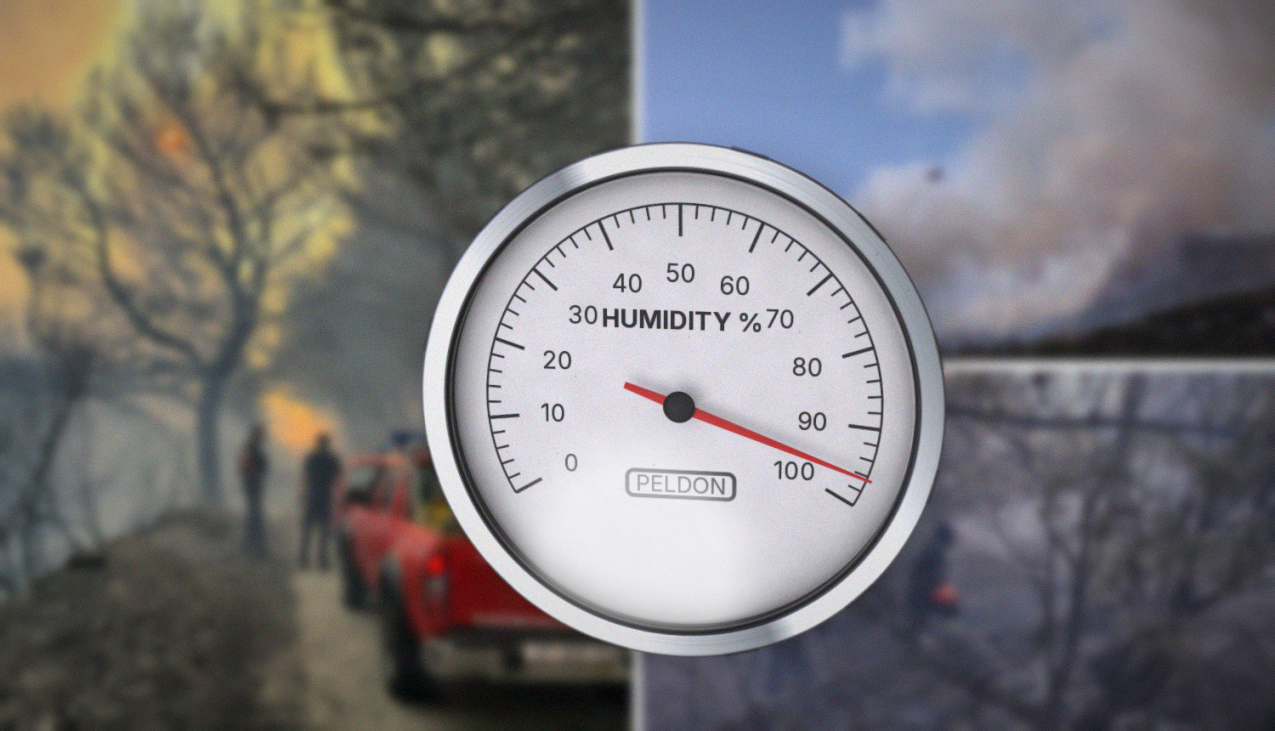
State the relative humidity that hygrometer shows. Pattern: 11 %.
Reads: 96 %
